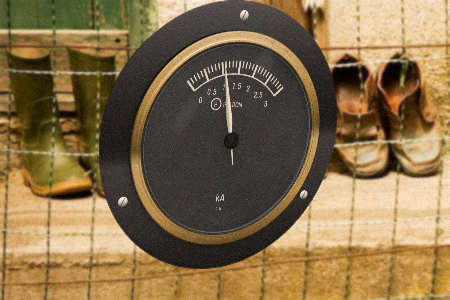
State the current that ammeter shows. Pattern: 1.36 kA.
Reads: 1 kA
